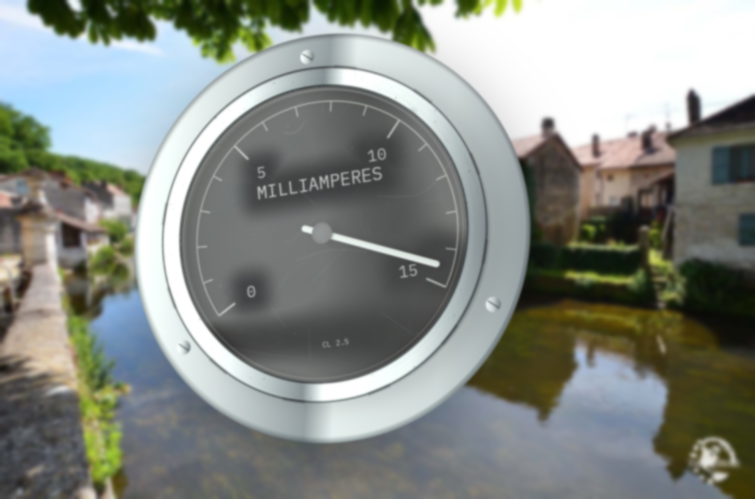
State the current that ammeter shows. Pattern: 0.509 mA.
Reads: 14.5 mA
